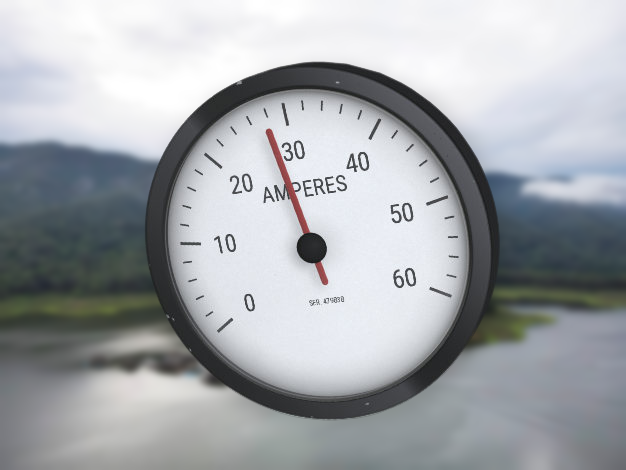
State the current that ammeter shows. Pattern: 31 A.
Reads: 28 A
